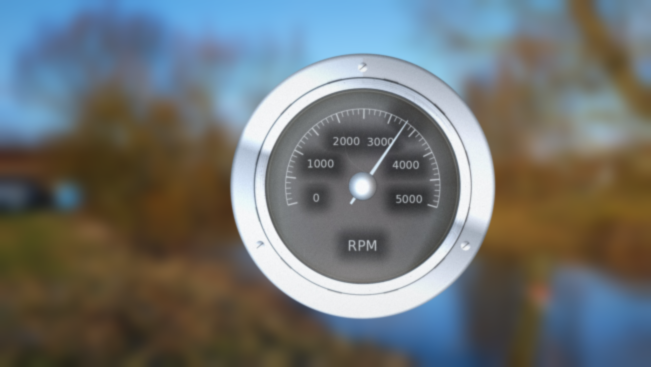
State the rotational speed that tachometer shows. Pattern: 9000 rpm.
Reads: 3300 rpm
